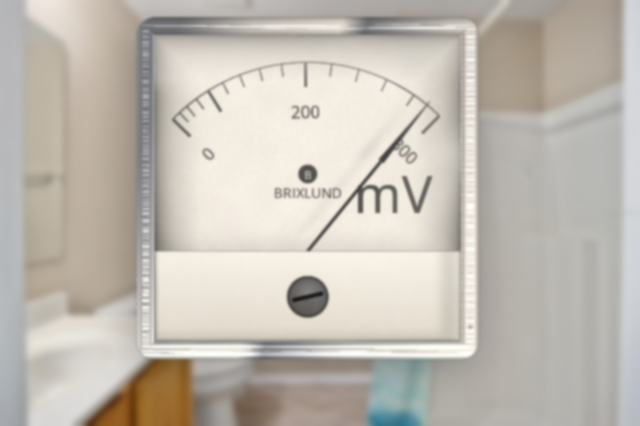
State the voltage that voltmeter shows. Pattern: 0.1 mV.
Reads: 290 mV
